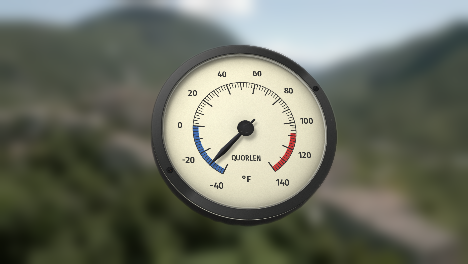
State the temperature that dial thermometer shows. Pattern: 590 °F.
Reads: -30 °F
